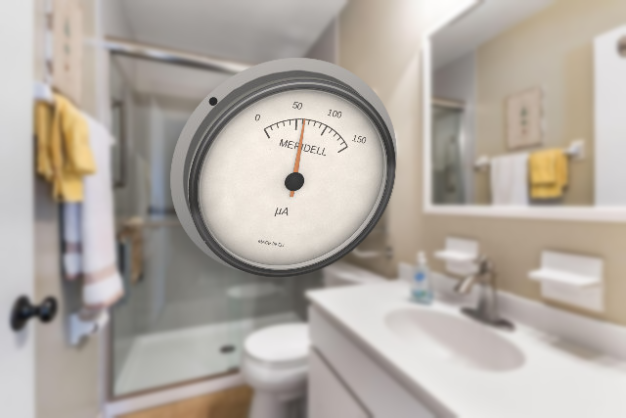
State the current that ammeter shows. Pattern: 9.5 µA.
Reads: 60 µA
